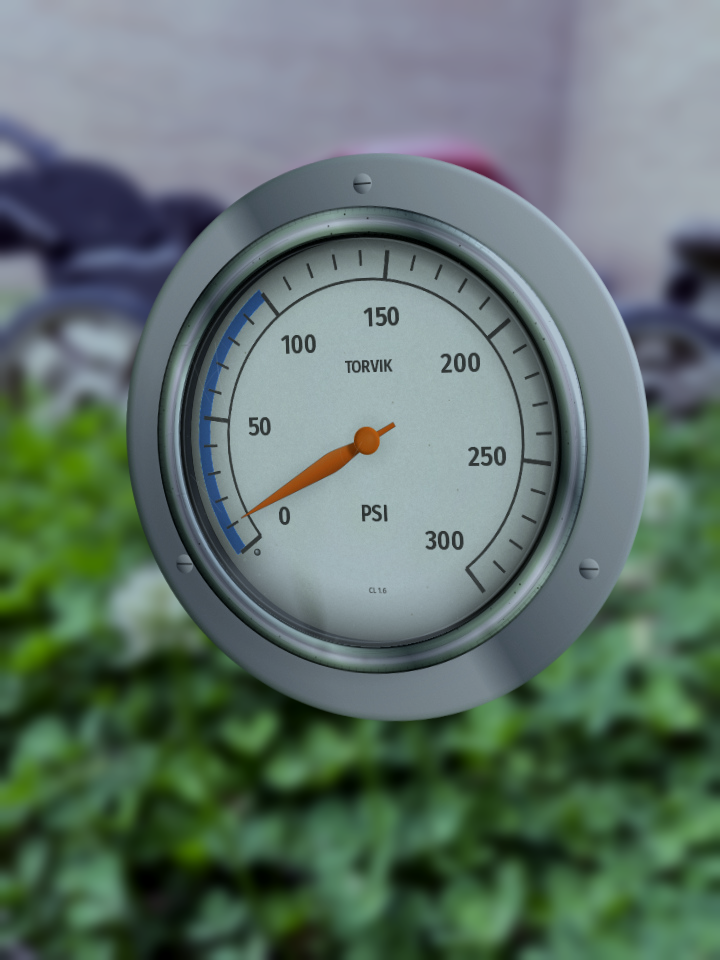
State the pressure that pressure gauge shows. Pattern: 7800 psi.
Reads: 10 psi
